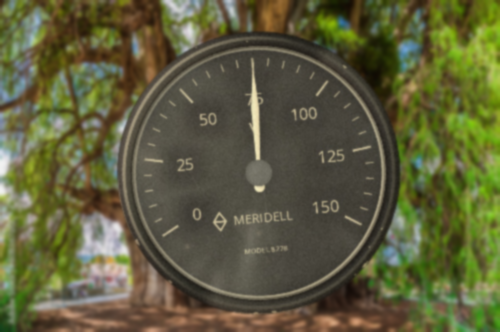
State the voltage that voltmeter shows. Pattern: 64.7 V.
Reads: 75 V
